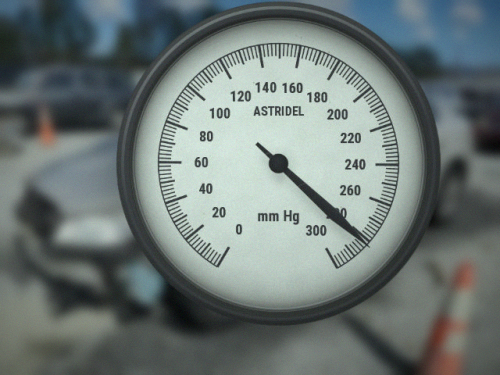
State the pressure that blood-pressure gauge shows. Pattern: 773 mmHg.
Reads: 282 mmHg
